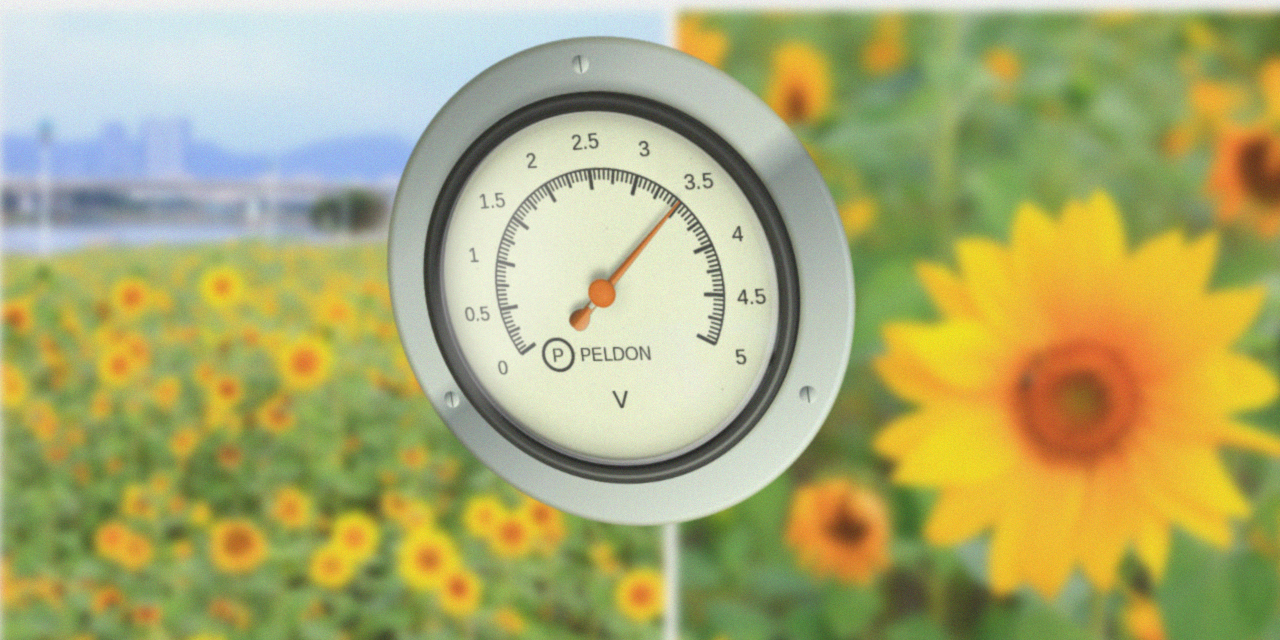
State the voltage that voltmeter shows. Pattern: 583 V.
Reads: 3.5 V
